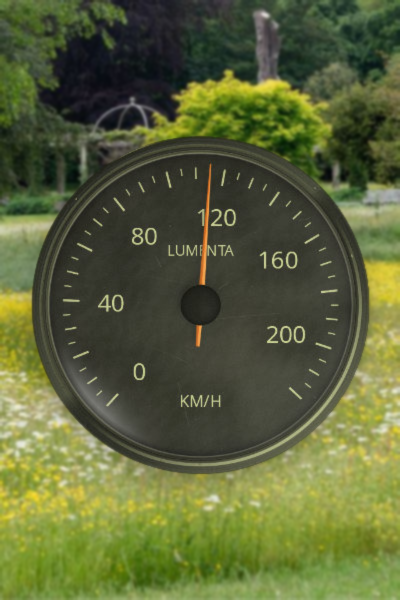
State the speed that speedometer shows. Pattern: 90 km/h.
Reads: 115 km/h
